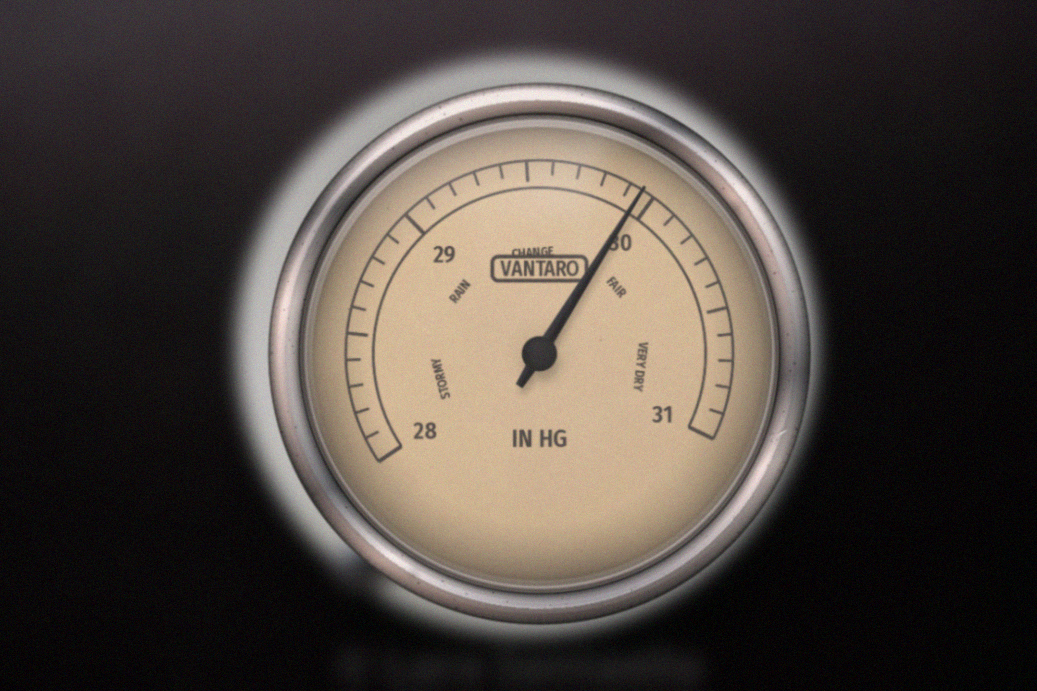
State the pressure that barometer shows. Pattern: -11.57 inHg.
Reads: 29.95 inHg
